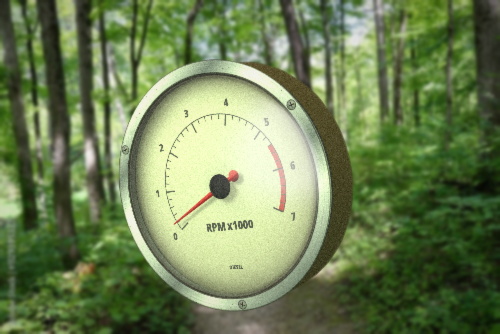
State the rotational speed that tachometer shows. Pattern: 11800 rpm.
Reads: 200 rpm
